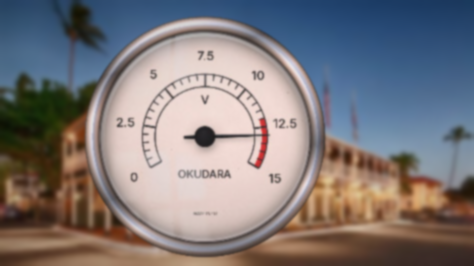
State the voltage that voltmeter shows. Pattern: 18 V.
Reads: 13 V
